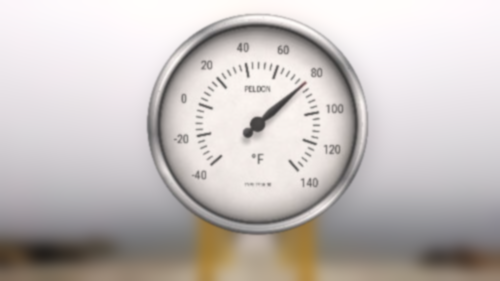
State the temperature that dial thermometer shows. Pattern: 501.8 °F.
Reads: 80 °F
